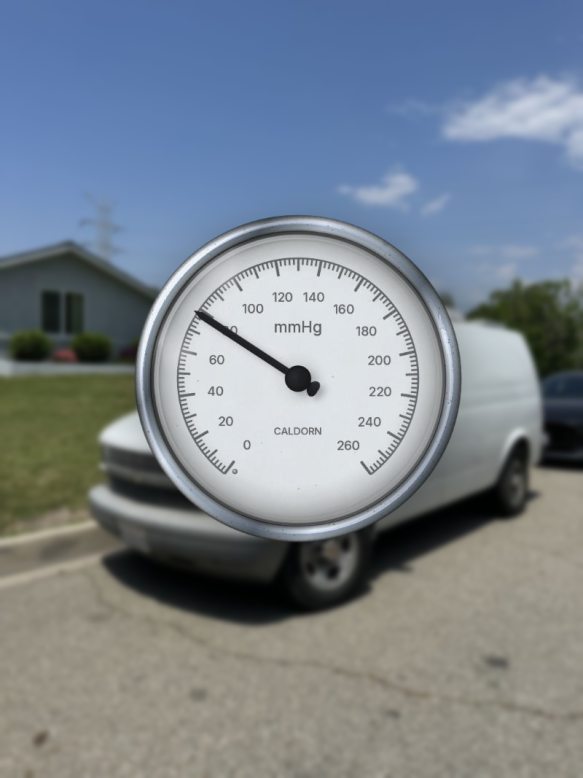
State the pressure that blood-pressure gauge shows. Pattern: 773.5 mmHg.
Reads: 78 mmHg
